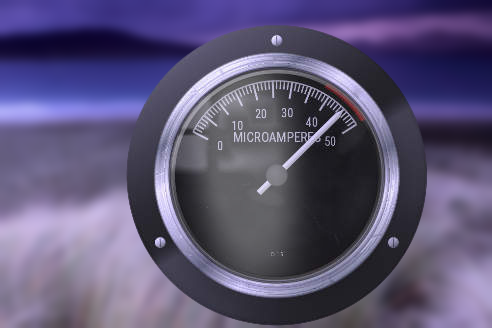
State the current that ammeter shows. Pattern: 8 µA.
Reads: 45 µA
